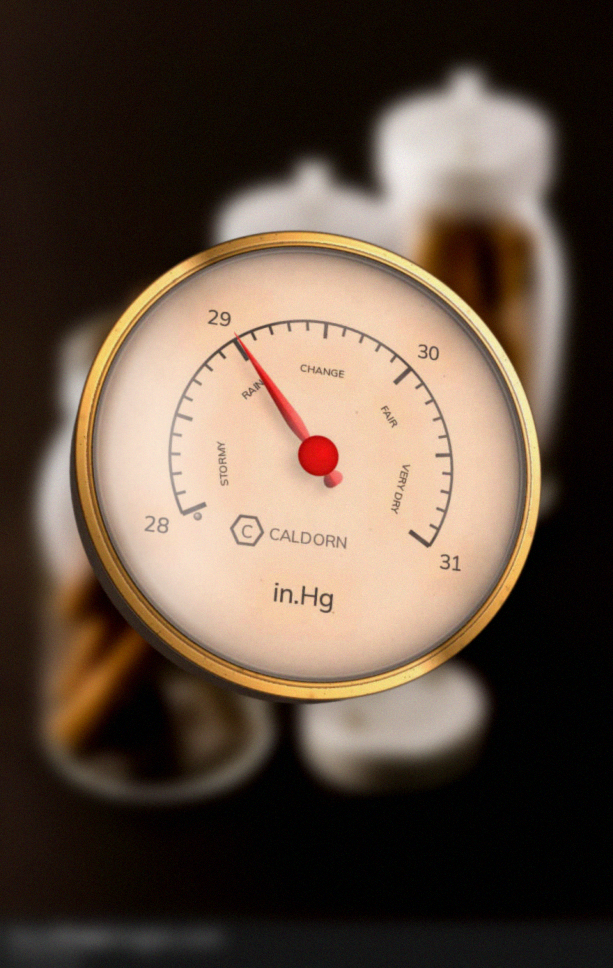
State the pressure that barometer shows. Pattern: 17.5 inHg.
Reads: 29 inHg
